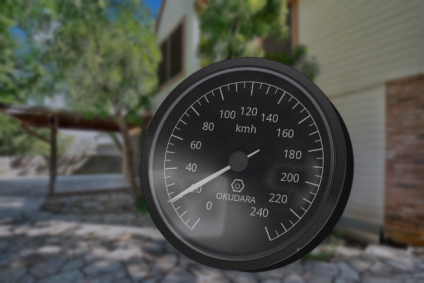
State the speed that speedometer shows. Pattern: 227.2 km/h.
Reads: 20 km/h
